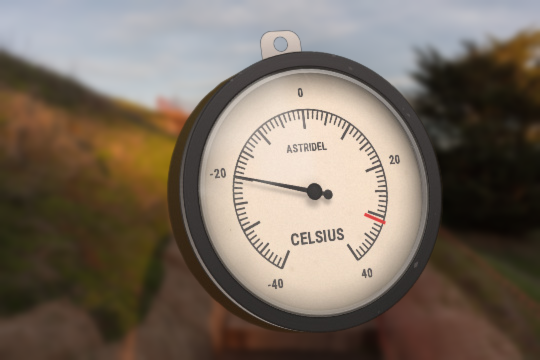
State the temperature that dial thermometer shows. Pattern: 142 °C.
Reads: -20 °C
